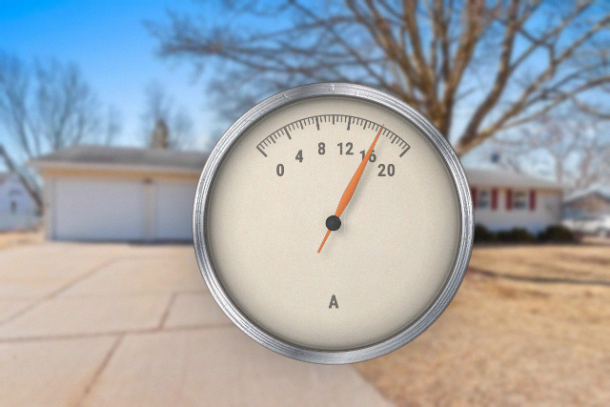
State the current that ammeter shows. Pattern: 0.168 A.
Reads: 16 A
